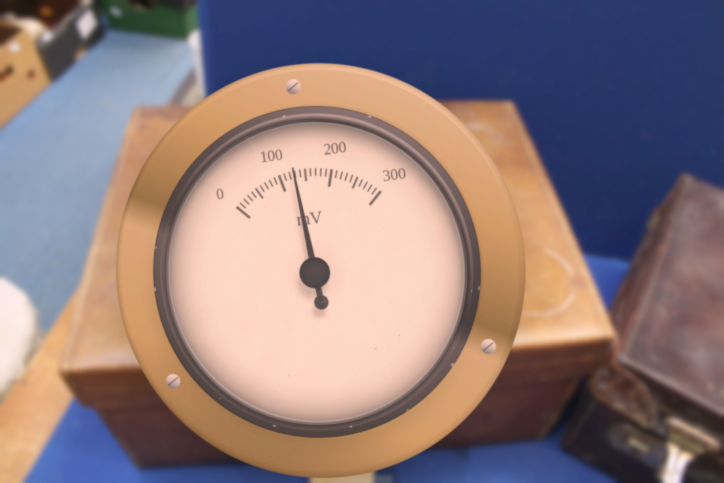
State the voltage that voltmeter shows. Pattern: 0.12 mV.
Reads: 130 mV
